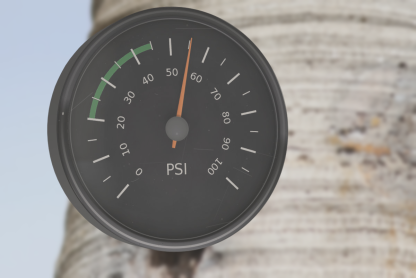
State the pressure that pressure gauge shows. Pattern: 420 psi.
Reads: 55 psi
